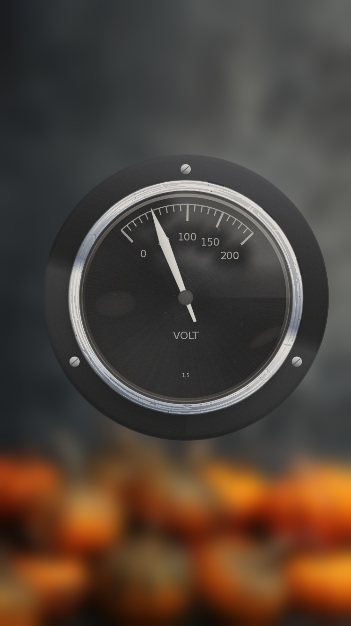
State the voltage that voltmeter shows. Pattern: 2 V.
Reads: 50 V
